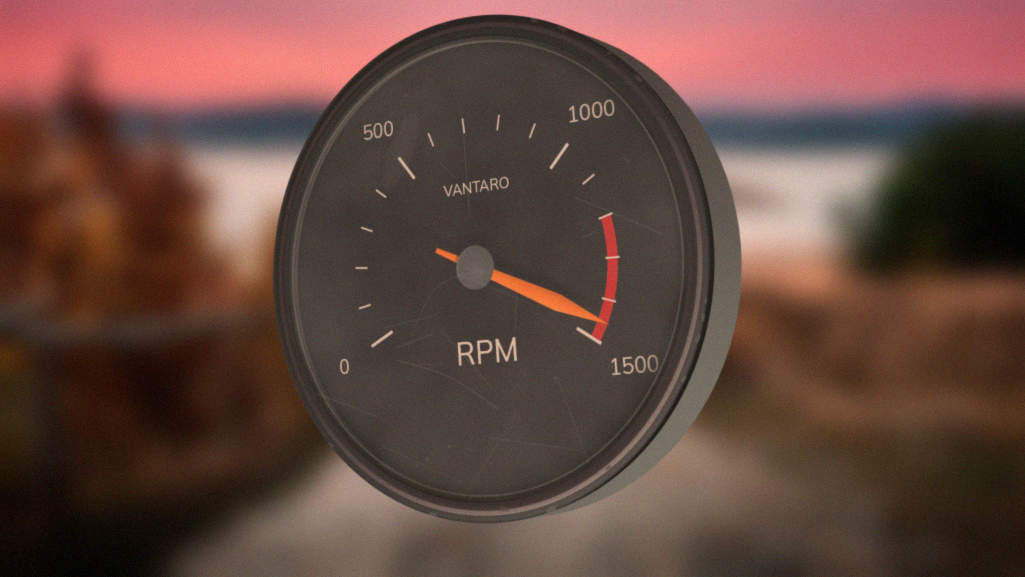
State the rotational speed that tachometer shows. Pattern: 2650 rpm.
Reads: 1450 rpm
